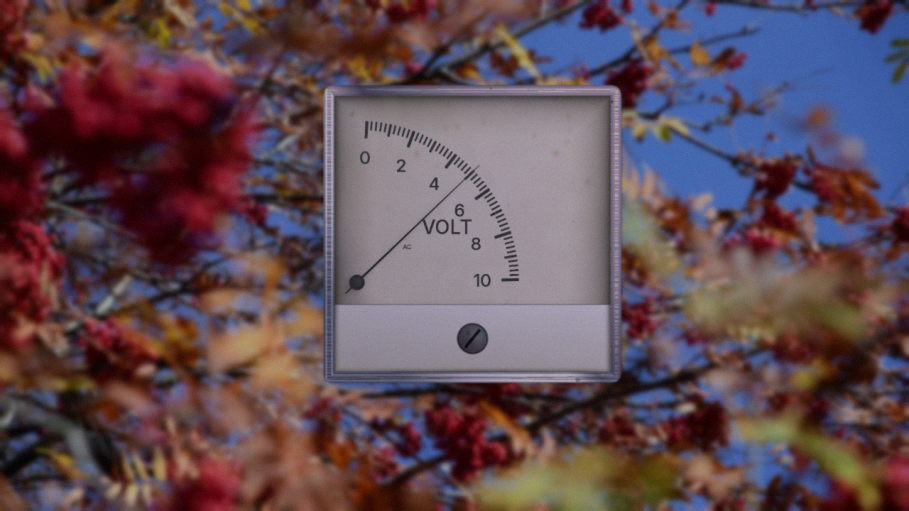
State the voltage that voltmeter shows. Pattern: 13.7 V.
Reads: 5 V
